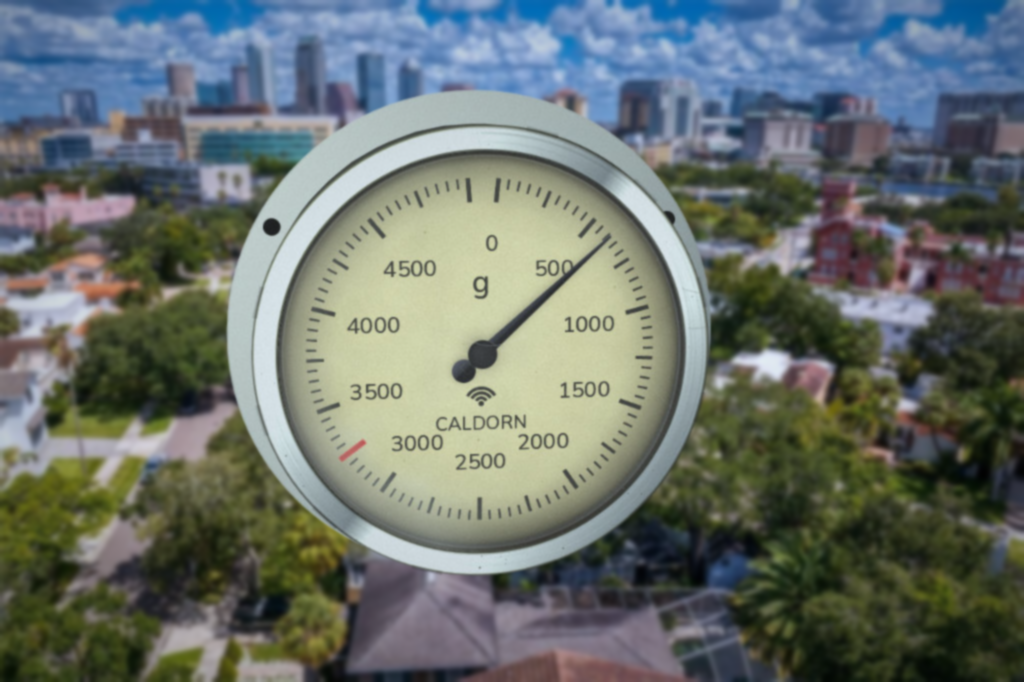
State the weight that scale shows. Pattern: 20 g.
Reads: 600 g
